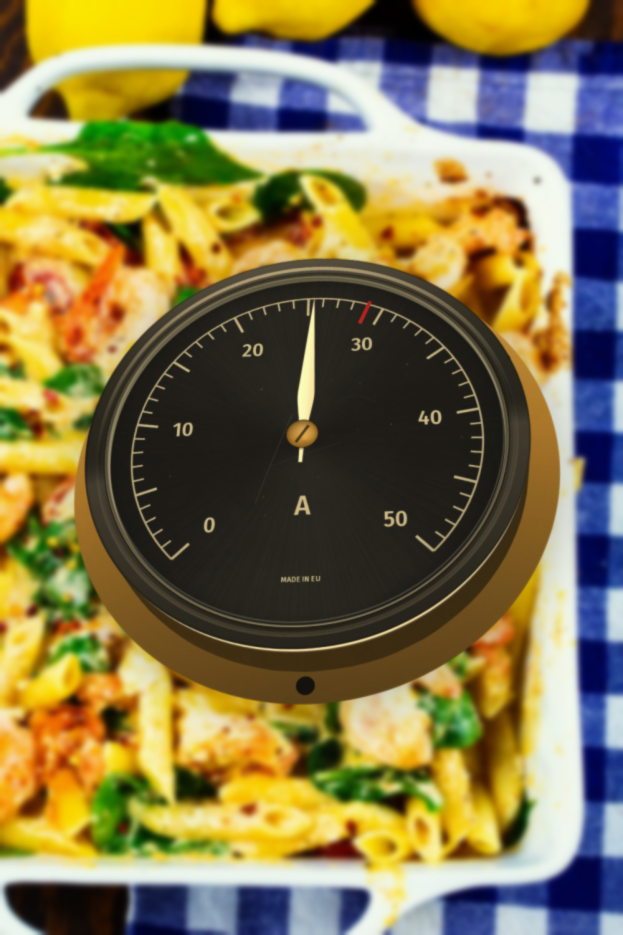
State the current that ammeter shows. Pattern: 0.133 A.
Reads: 25.5 A
